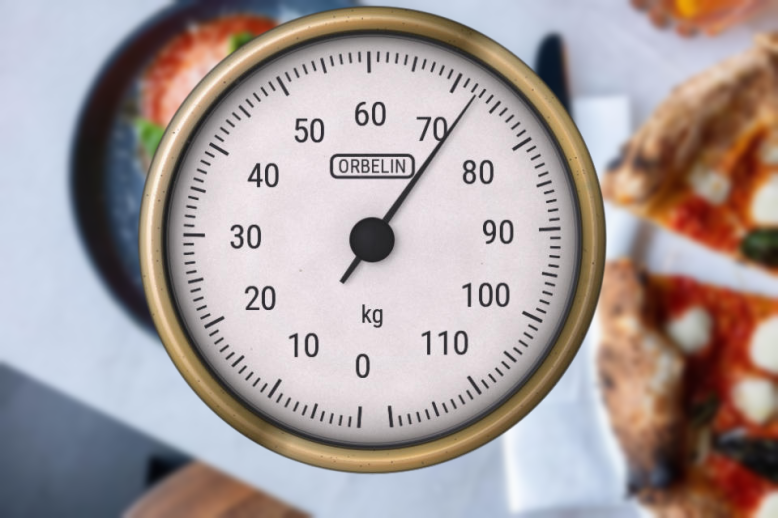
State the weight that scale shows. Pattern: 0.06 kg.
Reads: 72.5 kg
